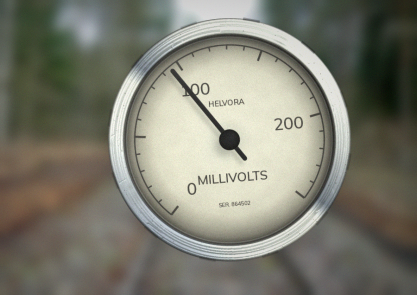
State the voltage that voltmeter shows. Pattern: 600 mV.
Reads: 95 mV
